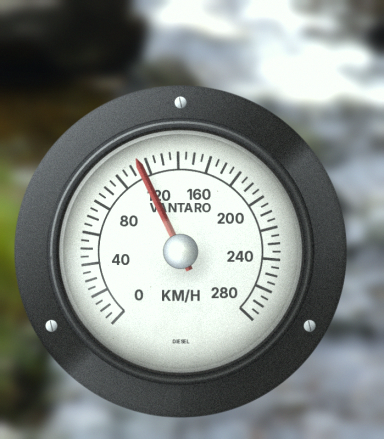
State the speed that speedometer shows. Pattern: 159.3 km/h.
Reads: 115 km/h
